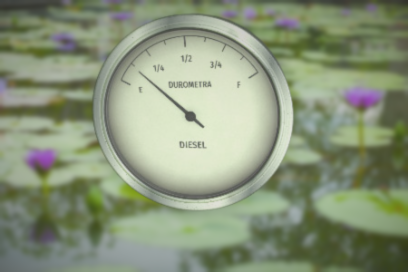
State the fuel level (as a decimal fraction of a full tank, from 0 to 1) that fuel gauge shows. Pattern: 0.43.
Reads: 0.125
